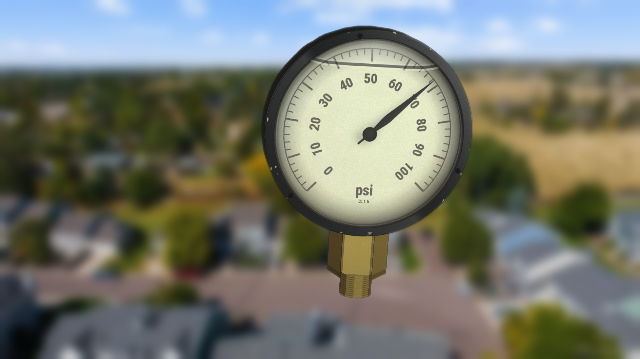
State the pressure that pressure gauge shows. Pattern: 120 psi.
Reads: 68 psi
